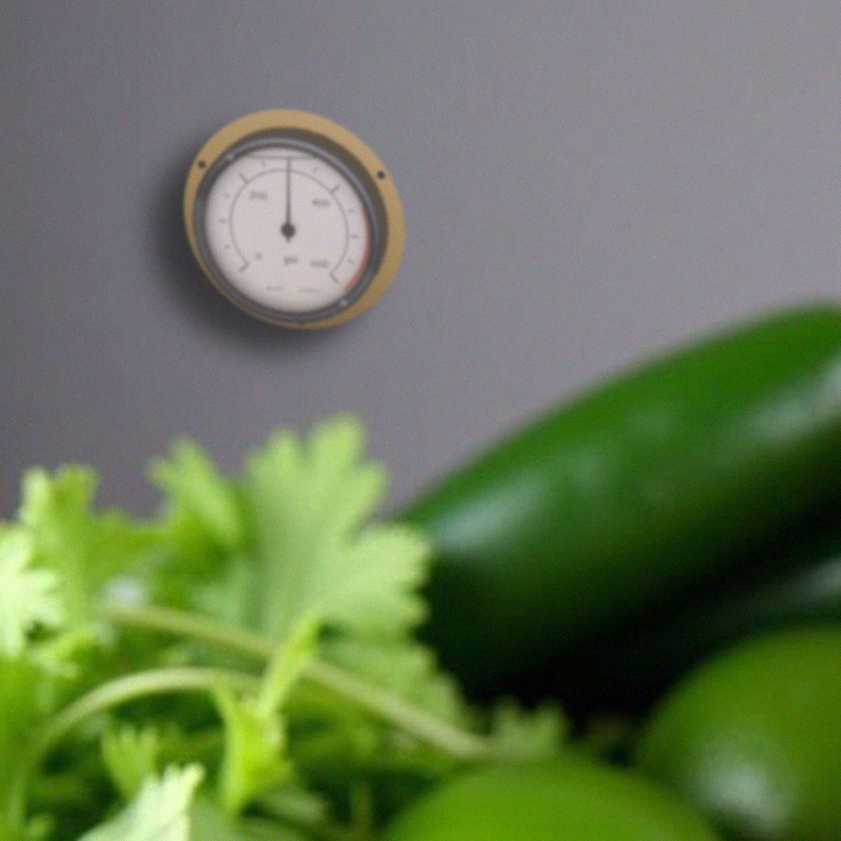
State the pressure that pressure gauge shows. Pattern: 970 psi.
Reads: 300 psi
